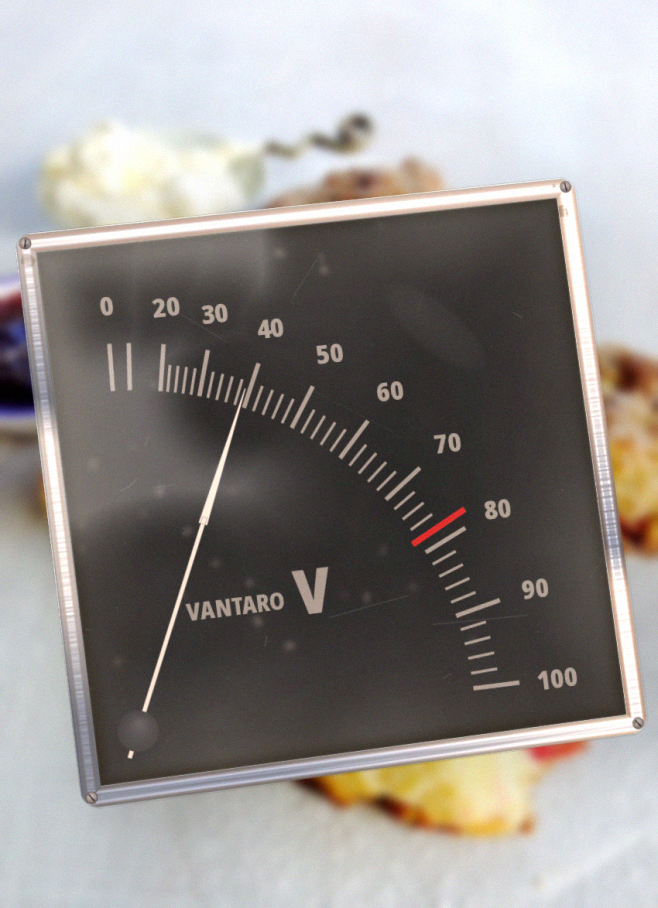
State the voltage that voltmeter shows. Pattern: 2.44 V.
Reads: 39 V
